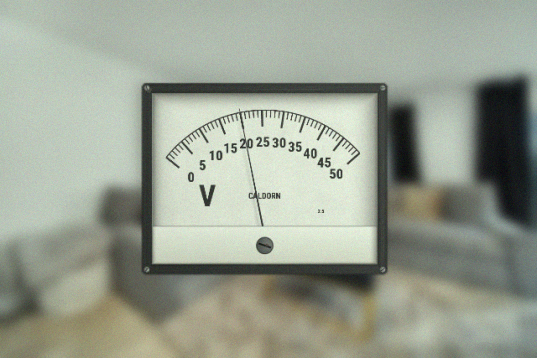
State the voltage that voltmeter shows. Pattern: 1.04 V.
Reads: 20 V
